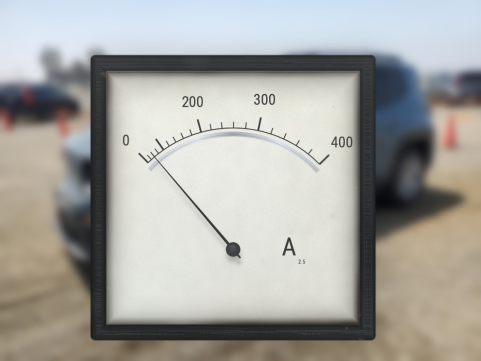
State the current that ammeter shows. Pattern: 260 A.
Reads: 60 A
